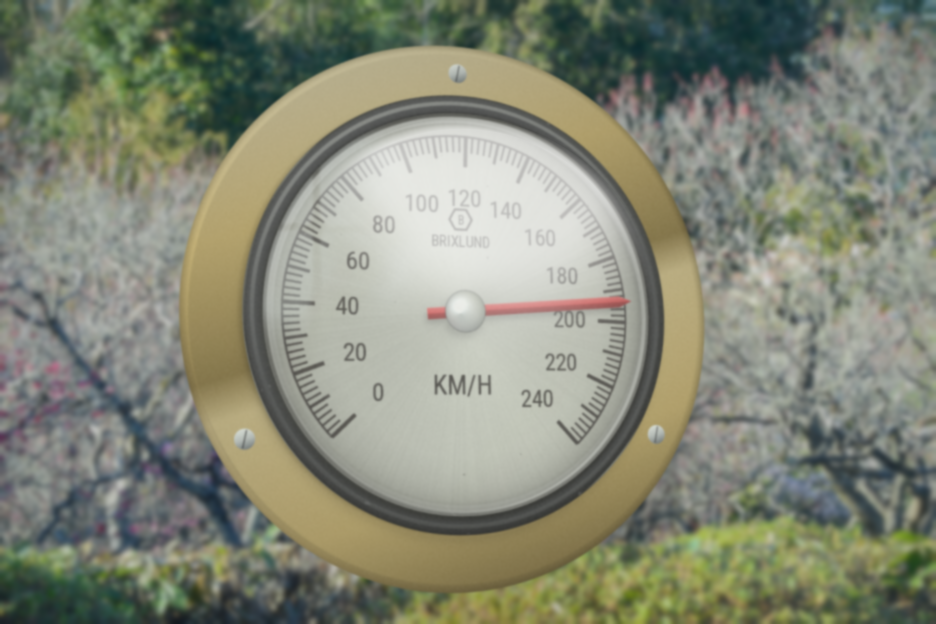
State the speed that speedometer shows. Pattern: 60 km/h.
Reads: 194 km/h
